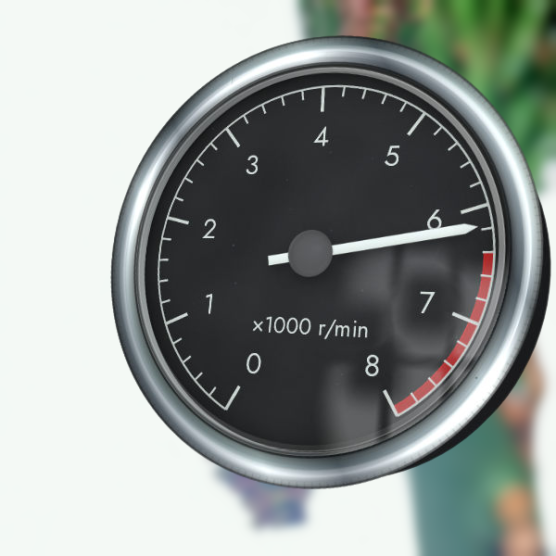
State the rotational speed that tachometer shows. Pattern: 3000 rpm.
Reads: 6200 rpm
